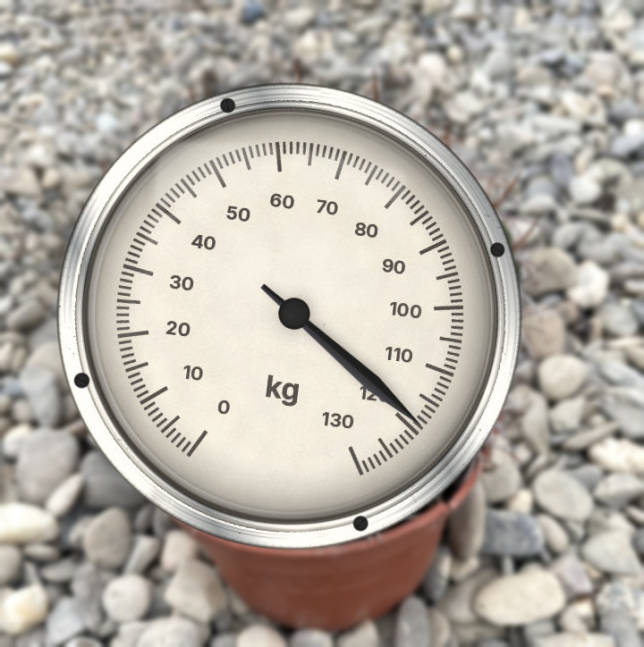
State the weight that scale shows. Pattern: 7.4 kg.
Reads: 119 kg
